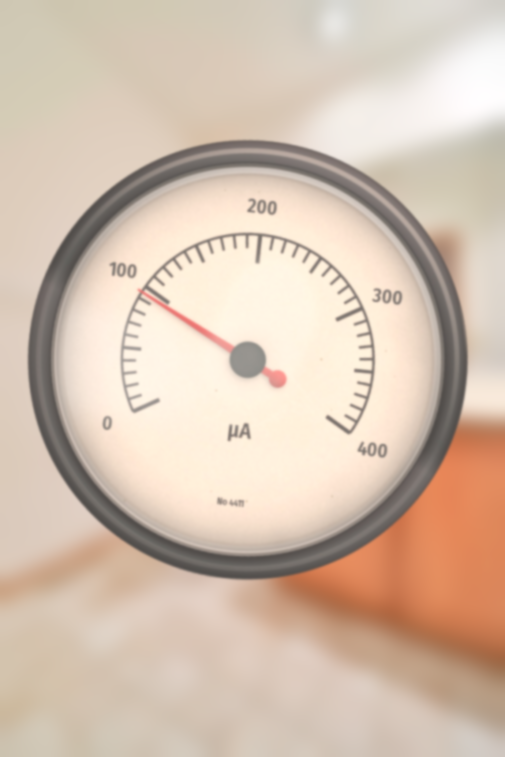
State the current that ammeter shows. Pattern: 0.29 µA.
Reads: 95 µA
